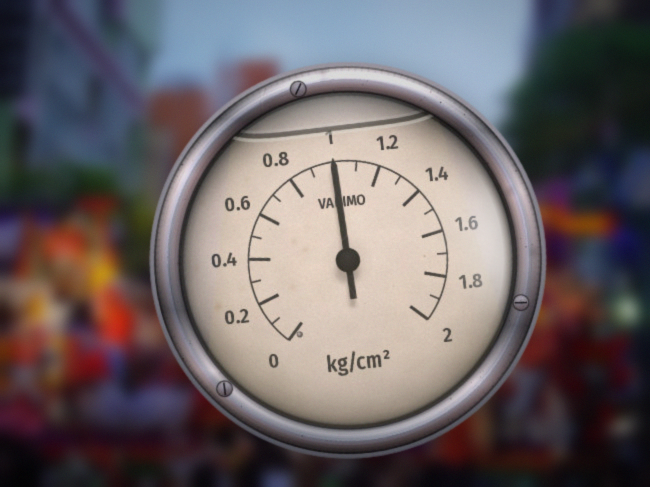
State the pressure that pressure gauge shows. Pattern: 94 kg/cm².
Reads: 1 kg/cm²
